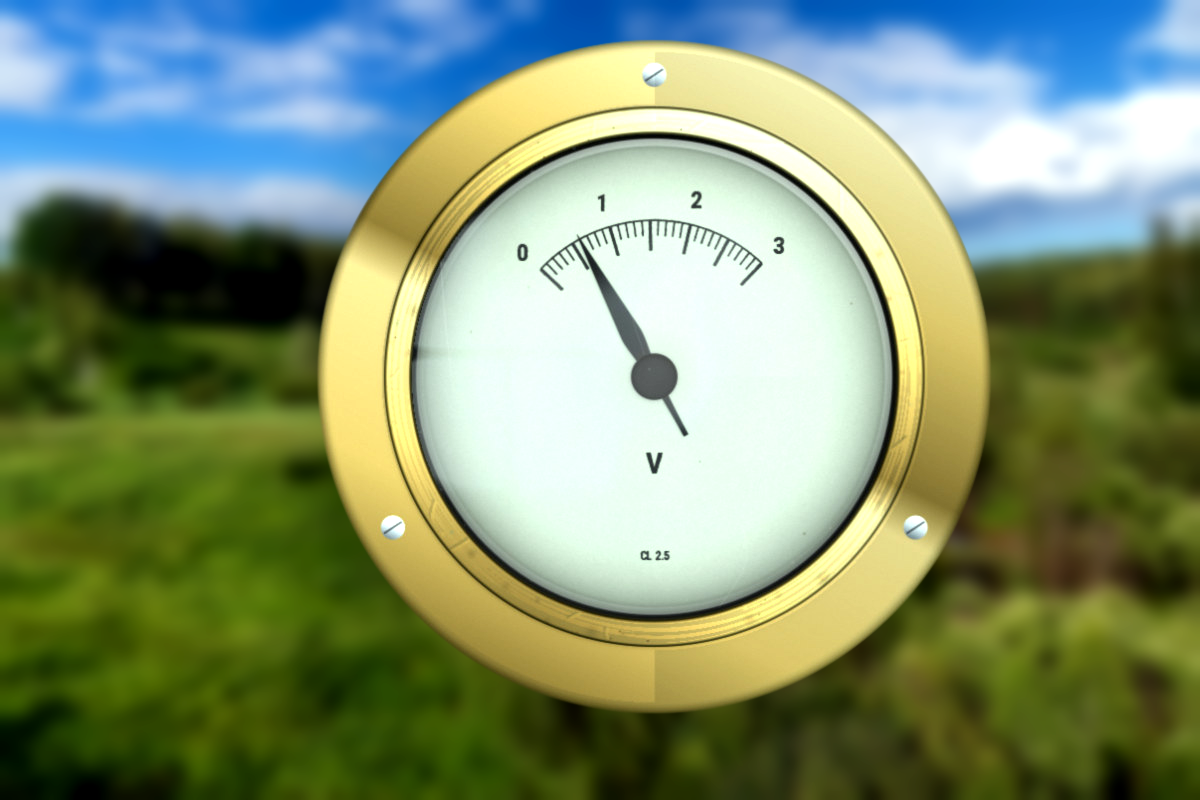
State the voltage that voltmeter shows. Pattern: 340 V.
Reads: 0.6 V
